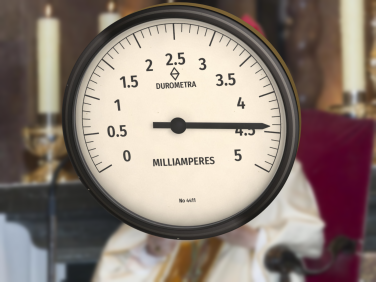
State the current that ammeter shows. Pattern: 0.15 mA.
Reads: 4.4 mA
